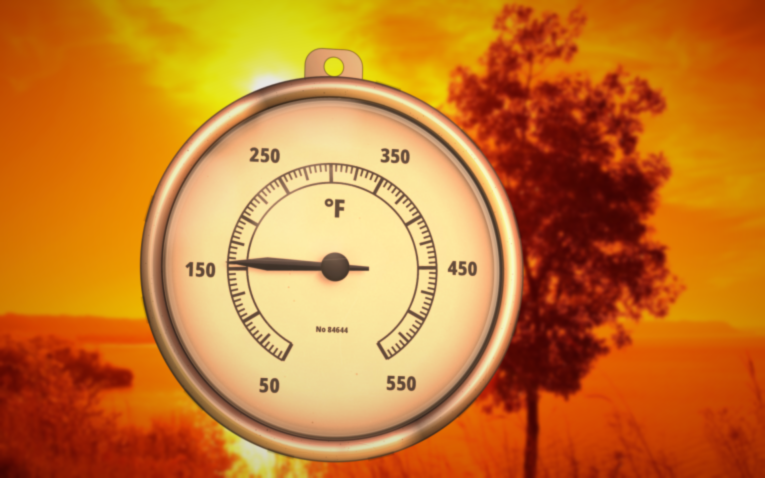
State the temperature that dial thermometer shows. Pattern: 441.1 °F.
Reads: 155 °F
